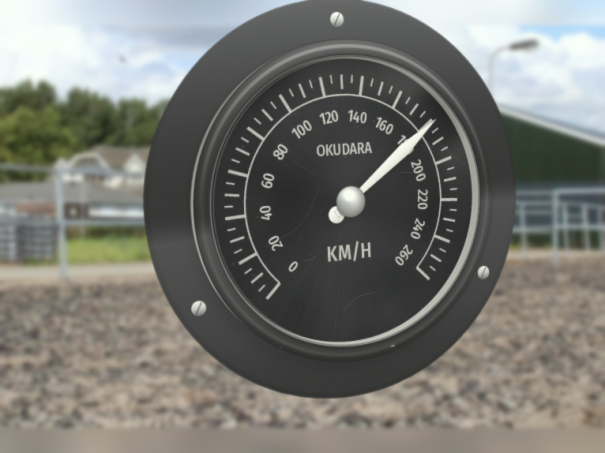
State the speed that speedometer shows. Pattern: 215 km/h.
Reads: 180 km/h
